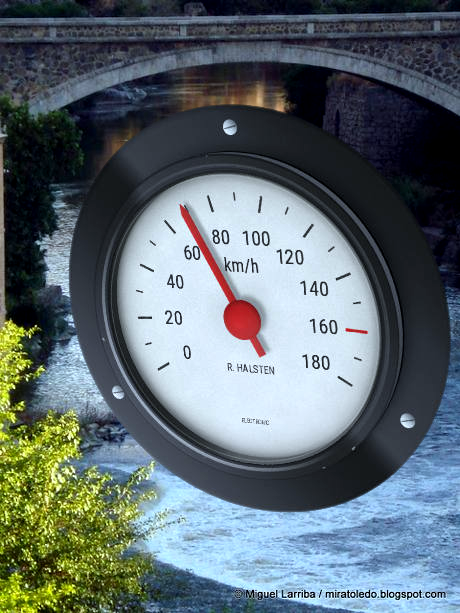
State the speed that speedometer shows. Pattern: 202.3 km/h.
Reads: 70 km/h
